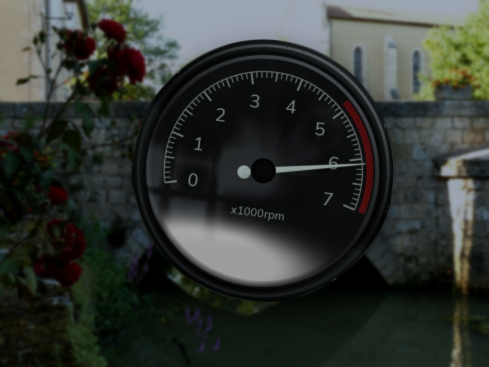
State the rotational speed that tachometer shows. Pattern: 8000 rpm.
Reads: 6100 rpm
